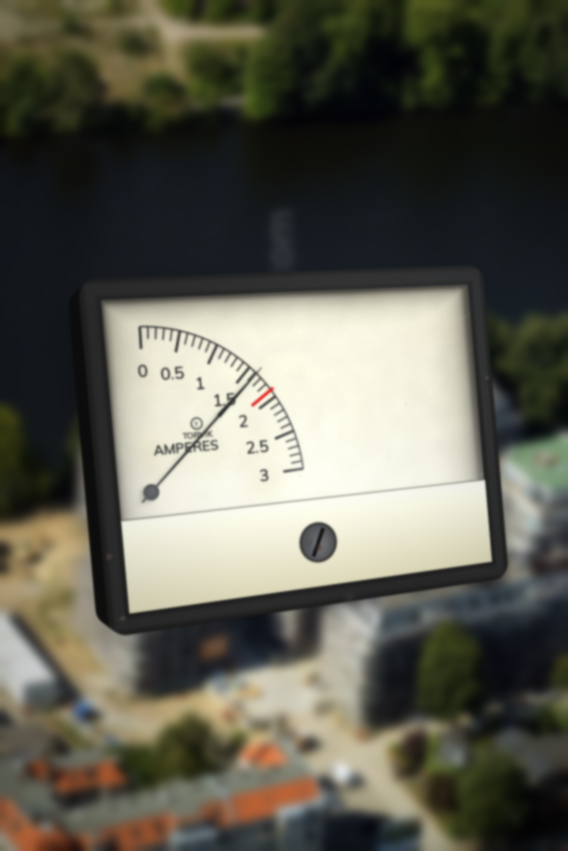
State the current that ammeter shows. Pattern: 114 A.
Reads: 1.6 A
